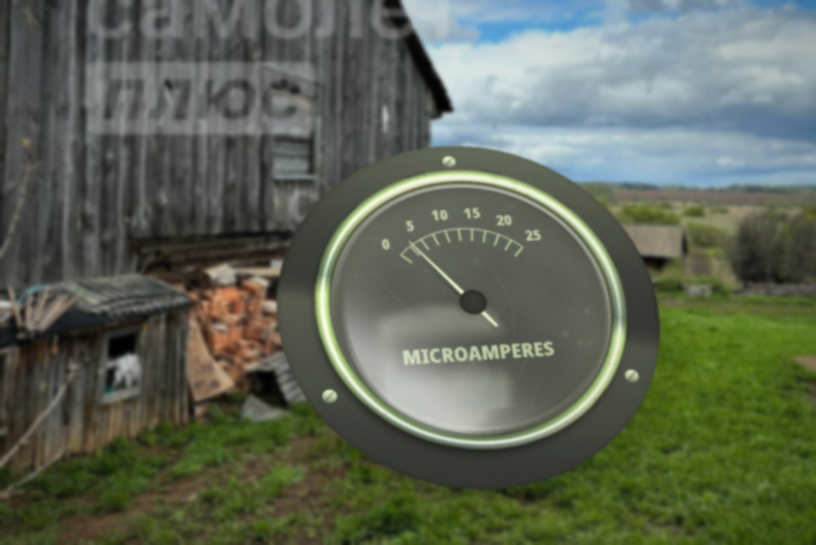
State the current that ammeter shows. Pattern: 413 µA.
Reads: 2.5 µA
